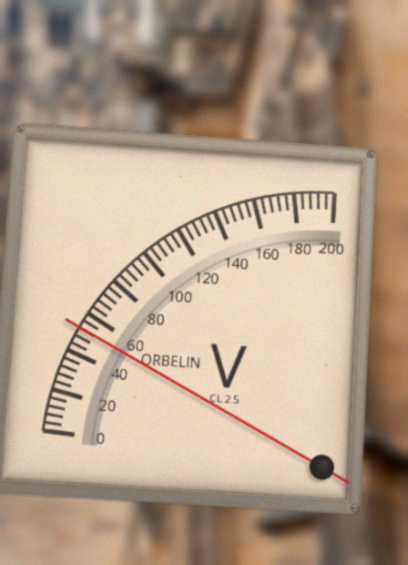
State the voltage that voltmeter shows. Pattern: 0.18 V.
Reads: 52 V
